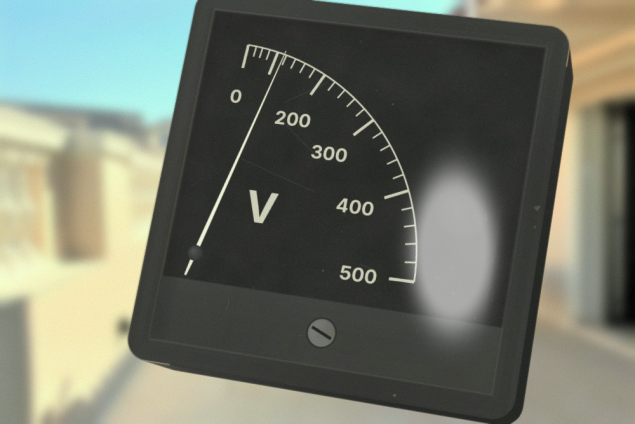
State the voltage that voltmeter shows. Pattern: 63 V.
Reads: 120 V
